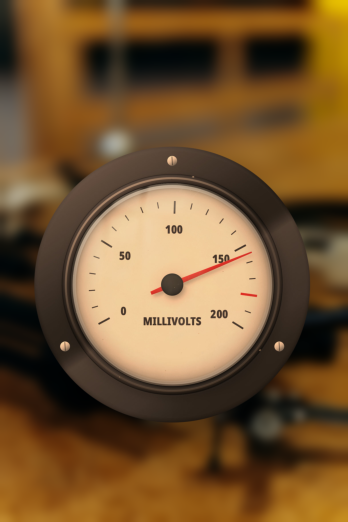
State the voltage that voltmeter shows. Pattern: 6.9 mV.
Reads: 155 mV
